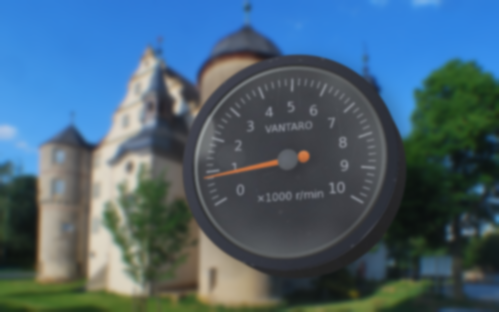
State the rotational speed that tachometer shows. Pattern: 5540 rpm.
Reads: 800 rpm
